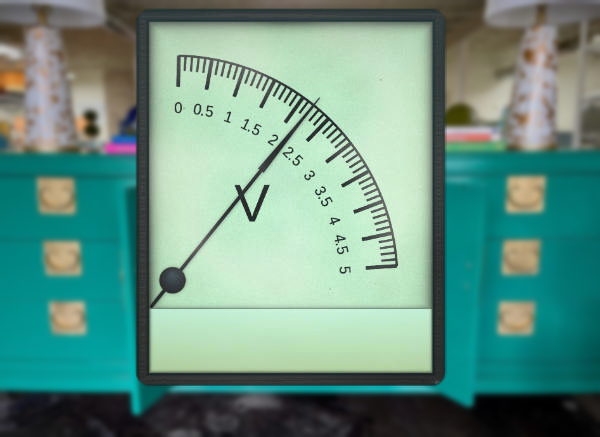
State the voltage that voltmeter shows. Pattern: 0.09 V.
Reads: 2.2 V
